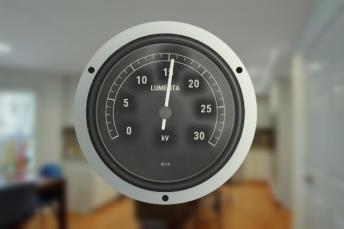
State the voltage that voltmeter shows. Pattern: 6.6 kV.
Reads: 15.5 kV
